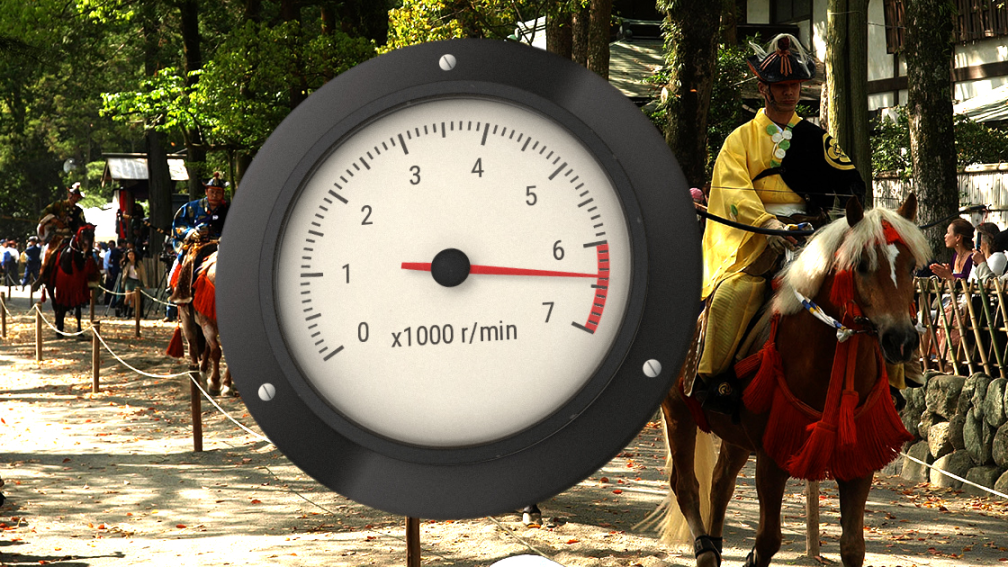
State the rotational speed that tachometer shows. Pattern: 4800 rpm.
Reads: 6400 rpm
